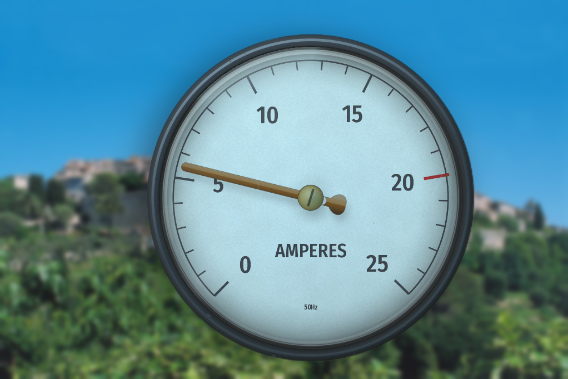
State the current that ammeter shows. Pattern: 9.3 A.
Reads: 5.5 A
